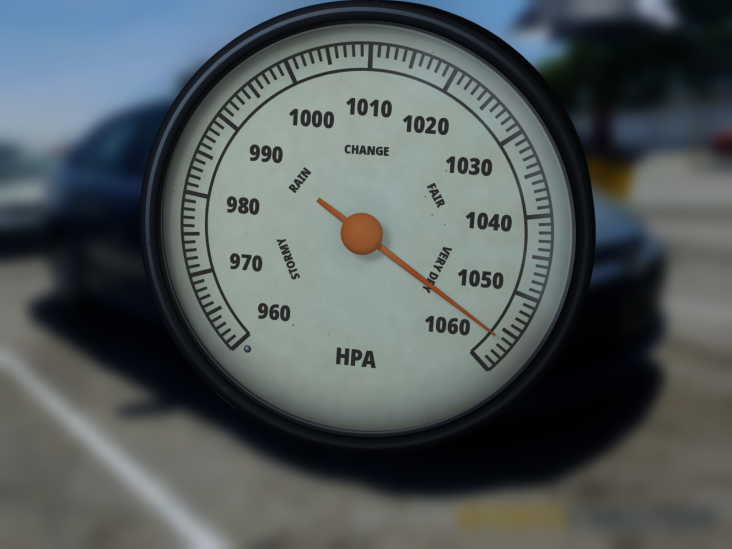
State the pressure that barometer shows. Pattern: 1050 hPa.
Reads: 1056 hPa
